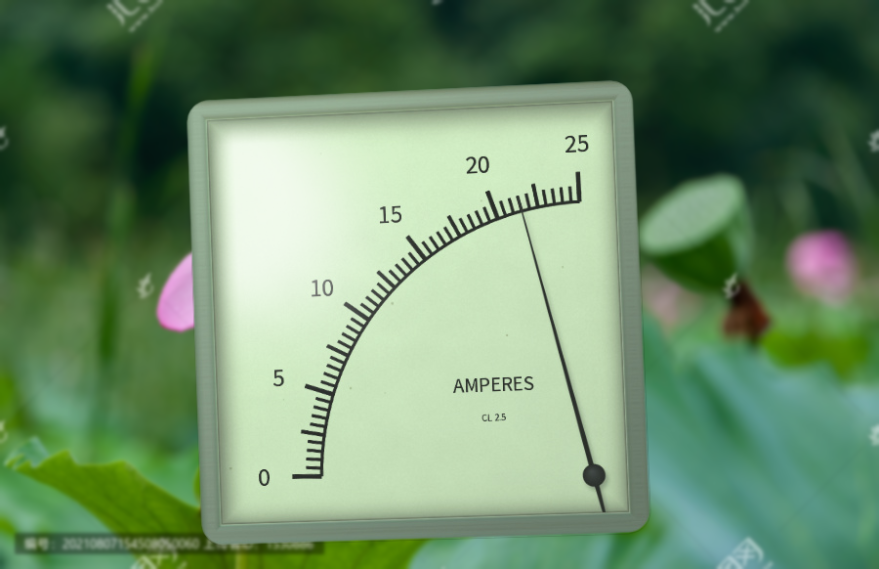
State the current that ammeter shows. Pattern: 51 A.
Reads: 21.5 A
